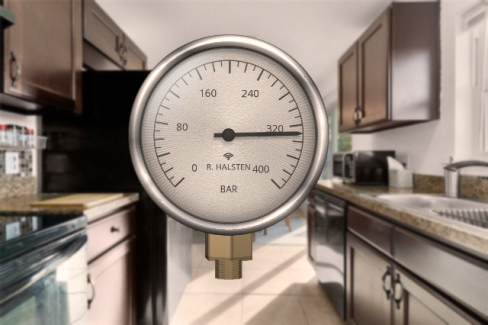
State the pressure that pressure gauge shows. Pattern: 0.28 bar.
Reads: 330 bar
